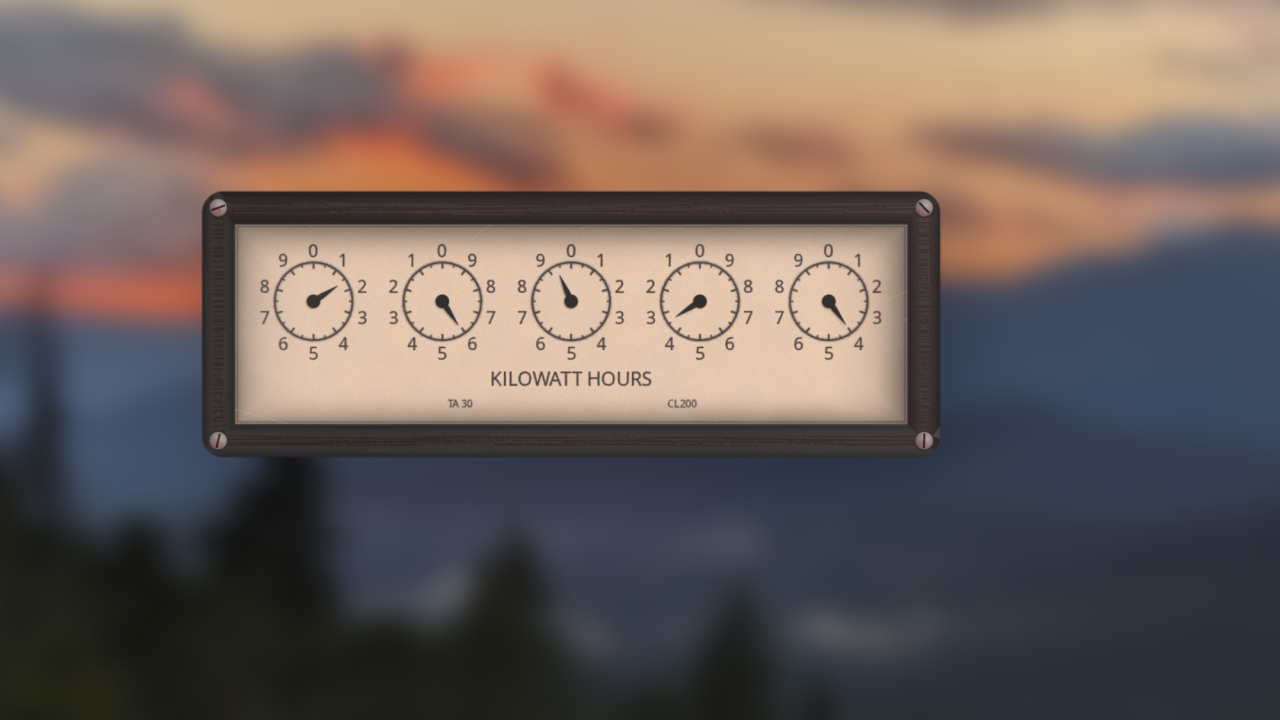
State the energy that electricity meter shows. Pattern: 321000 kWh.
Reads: 15934 kWh
